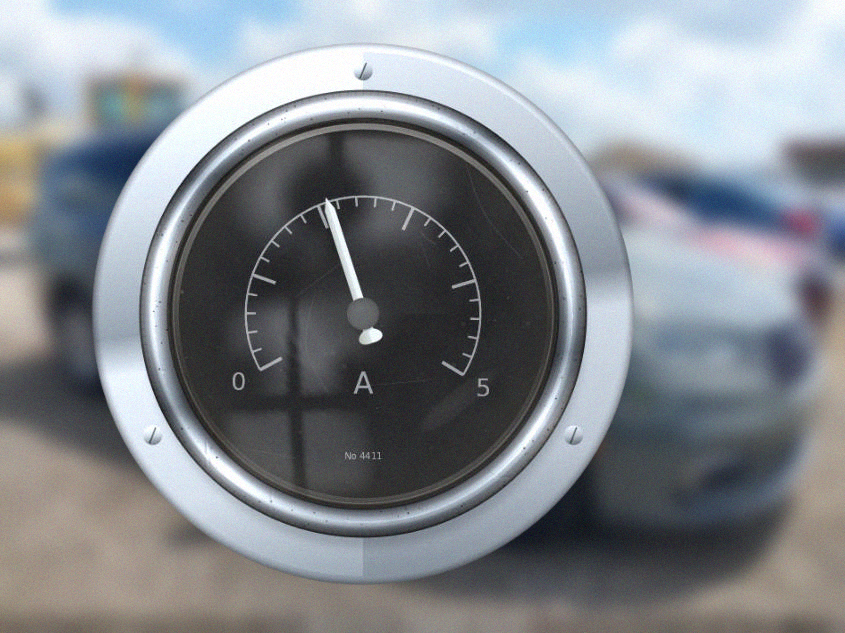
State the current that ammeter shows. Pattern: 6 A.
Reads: 2.1 A
